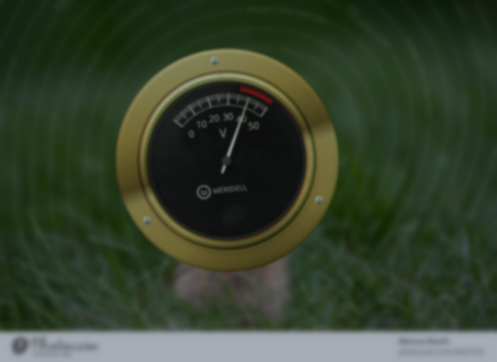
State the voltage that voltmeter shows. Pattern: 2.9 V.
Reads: 40 V
